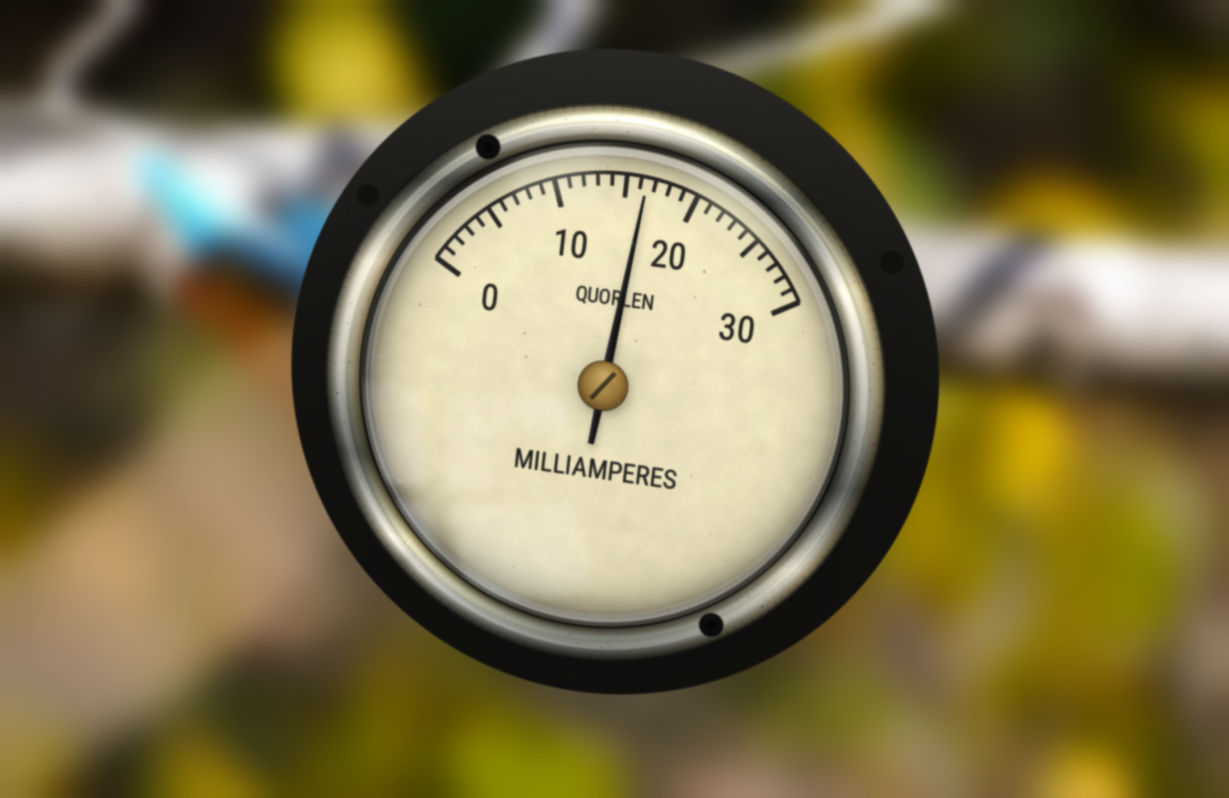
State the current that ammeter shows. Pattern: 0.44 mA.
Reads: 16.5 mA
